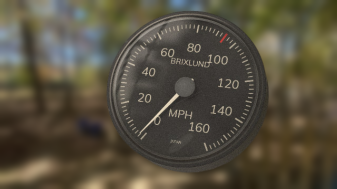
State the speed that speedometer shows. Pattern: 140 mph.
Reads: 2 mph
